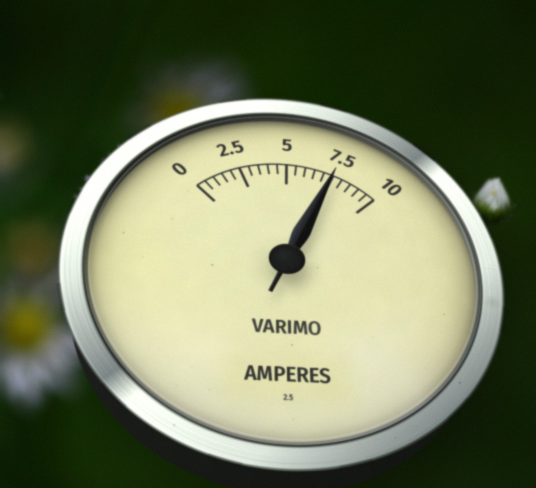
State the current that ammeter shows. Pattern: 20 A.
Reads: 7.5 A
